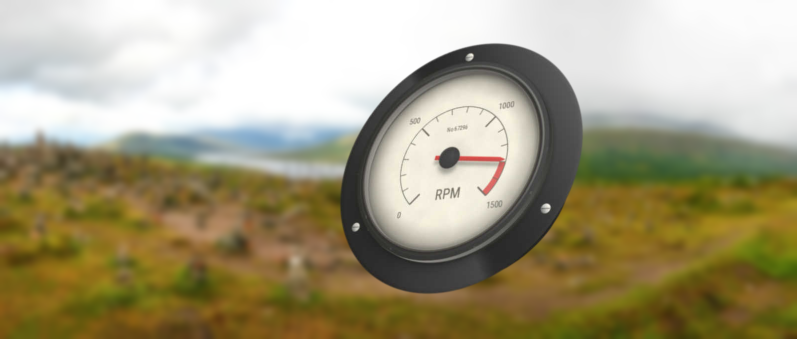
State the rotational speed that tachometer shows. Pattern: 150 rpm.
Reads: 1300 rpm
